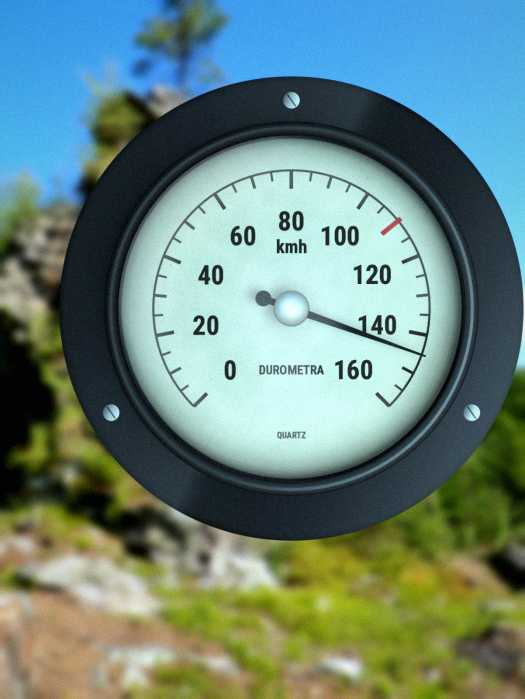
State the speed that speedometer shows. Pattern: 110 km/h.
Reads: 145 km/h
